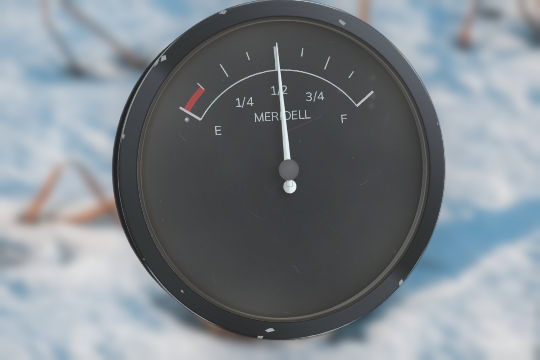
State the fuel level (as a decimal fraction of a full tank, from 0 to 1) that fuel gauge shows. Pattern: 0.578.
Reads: 0.5
